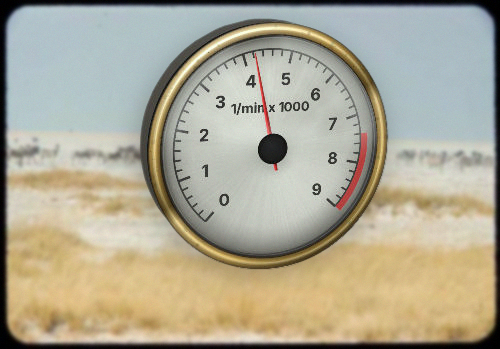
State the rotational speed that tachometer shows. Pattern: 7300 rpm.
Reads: 4200 rpm
